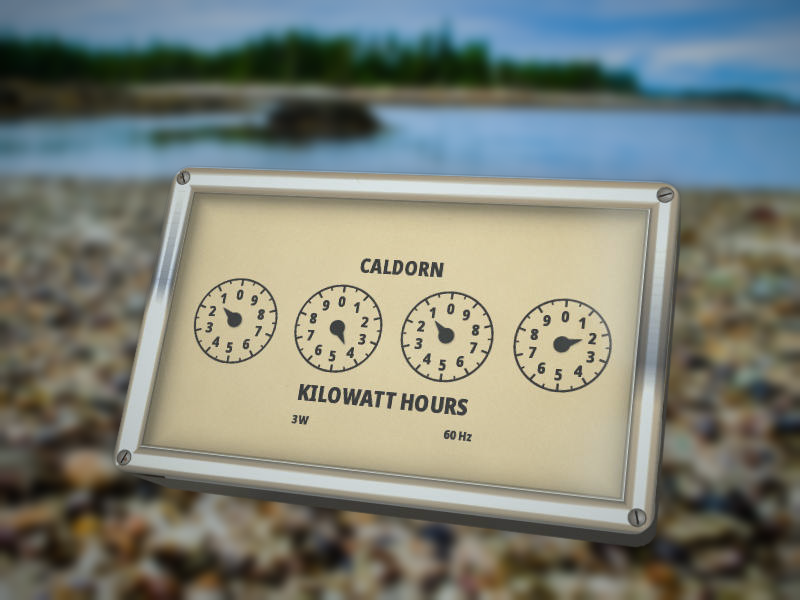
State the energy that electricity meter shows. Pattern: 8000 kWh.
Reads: 1412 kWh
